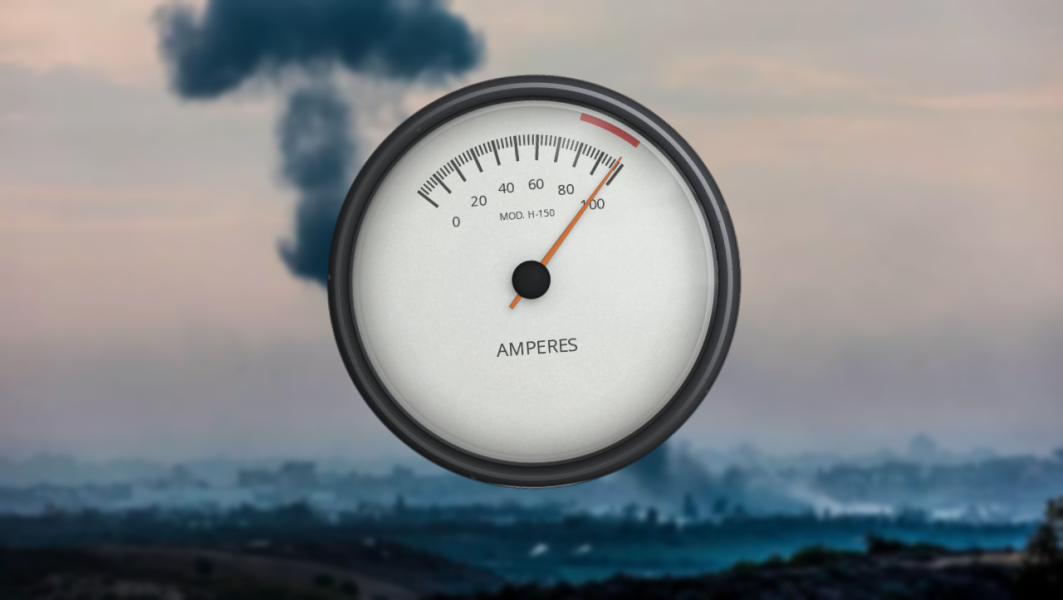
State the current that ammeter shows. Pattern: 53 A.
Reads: 98 A
